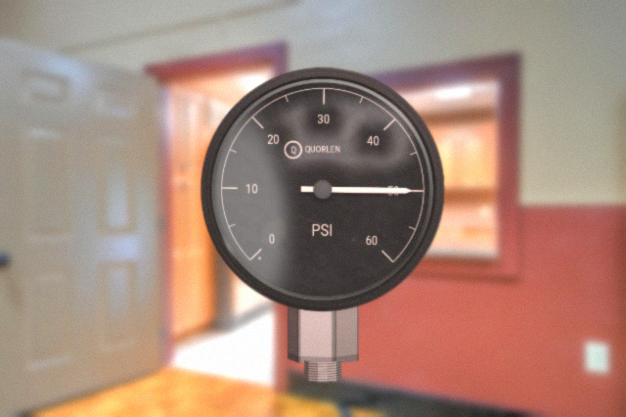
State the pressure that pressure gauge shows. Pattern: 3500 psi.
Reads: 50 psi
